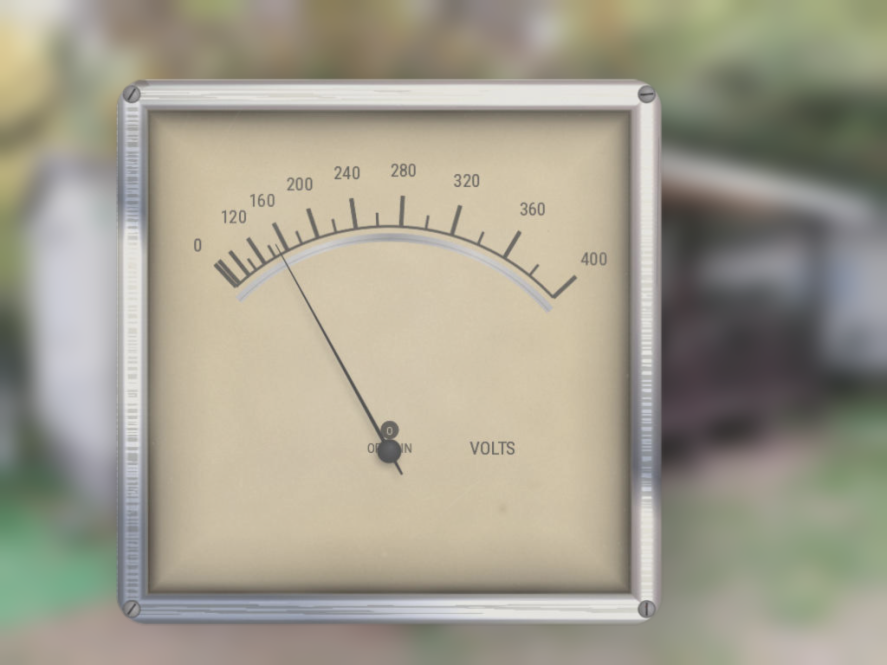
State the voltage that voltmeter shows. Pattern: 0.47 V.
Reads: 150 V
